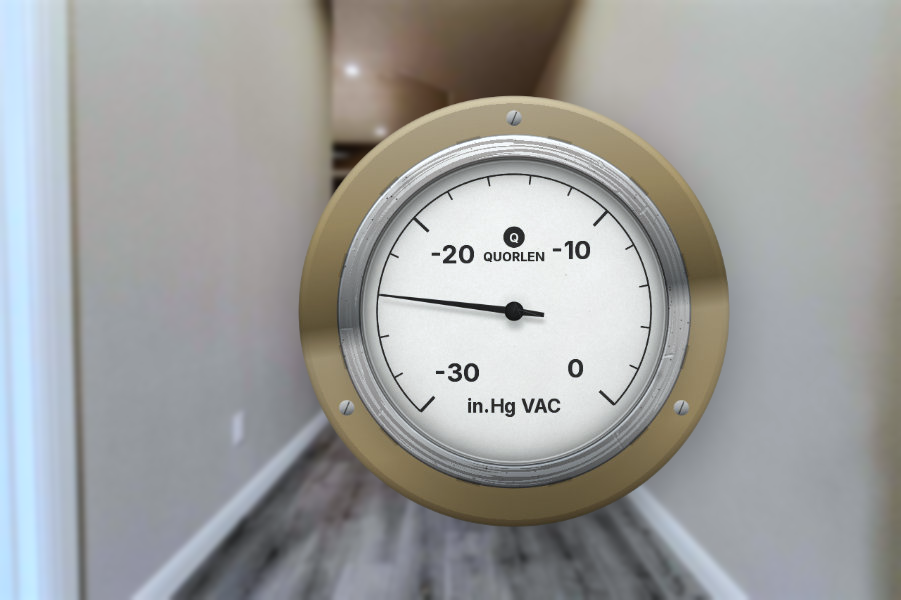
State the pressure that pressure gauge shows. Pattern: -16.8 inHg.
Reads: -24 inHg
